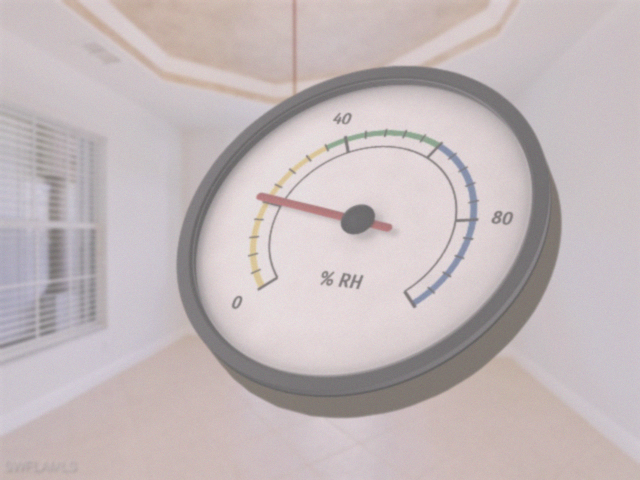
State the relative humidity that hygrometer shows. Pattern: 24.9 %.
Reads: 20 %
